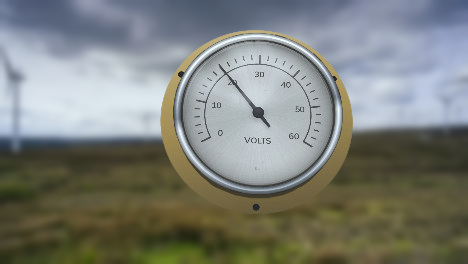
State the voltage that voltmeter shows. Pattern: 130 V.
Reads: 20 V
